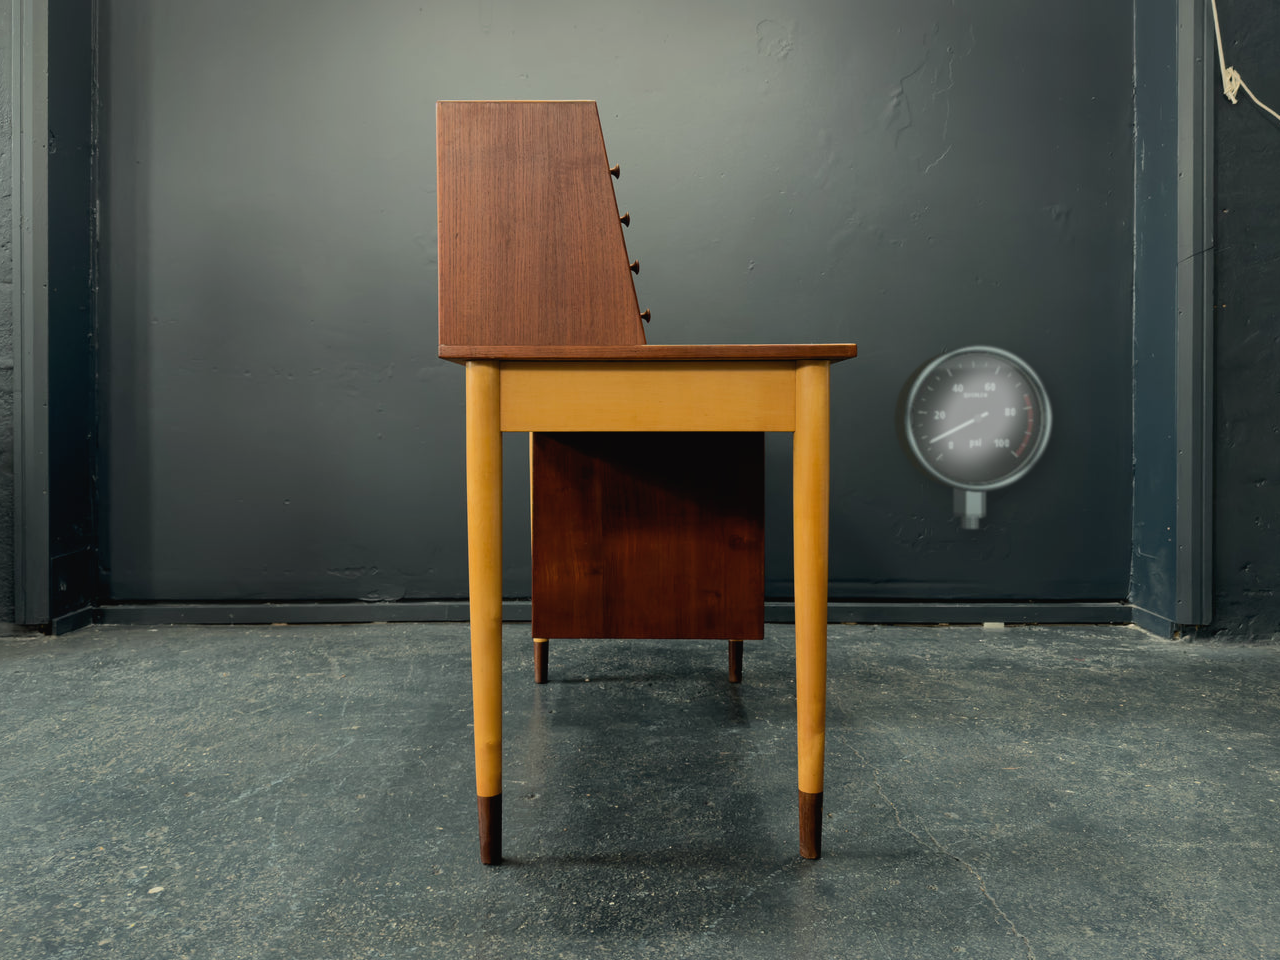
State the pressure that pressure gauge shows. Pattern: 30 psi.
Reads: 7.5 psi
